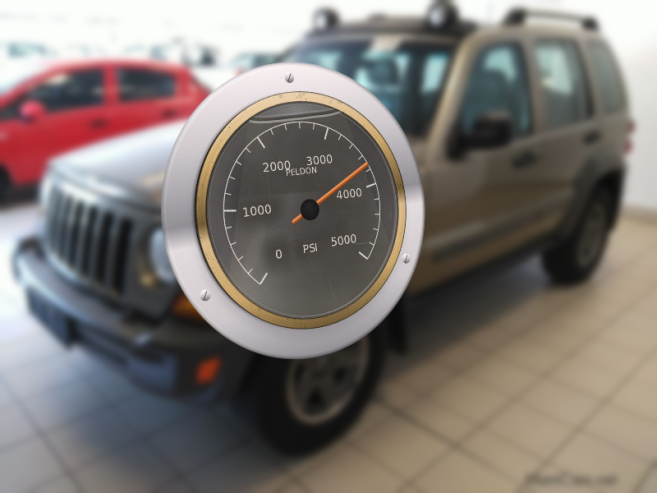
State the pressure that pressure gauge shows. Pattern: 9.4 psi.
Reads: 3700 psi
